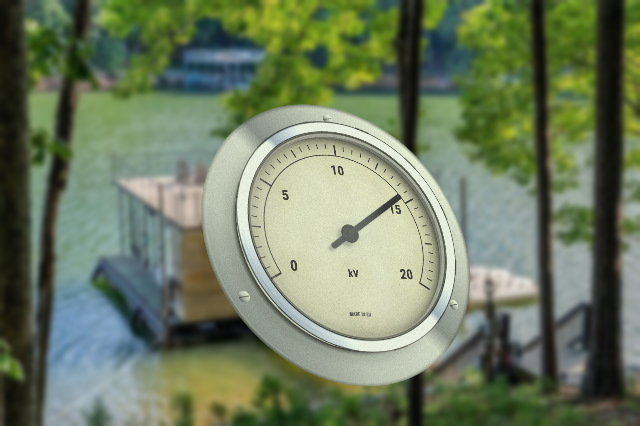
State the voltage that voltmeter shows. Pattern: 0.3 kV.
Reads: 14.5 kV
